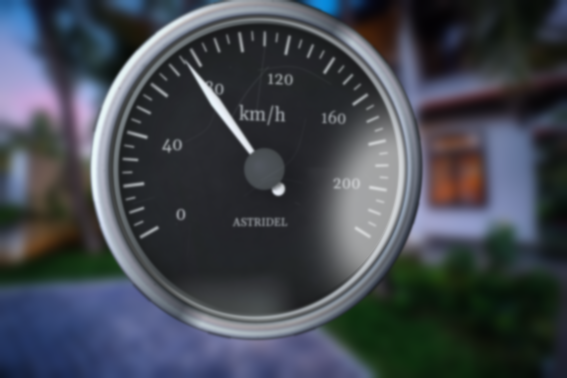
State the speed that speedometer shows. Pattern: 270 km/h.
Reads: 75 km/h
